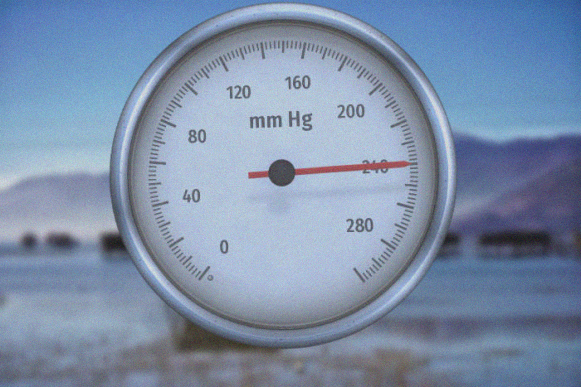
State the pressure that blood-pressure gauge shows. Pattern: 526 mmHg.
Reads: 240 mmHg
